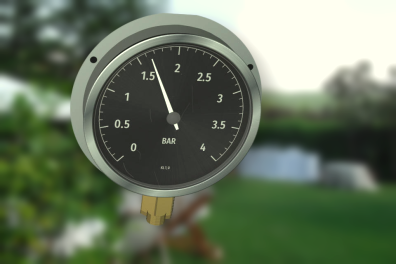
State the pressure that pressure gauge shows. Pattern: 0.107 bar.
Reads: 1.65 bar
